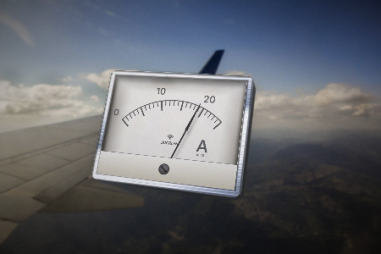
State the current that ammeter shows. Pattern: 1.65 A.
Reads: 19 A
